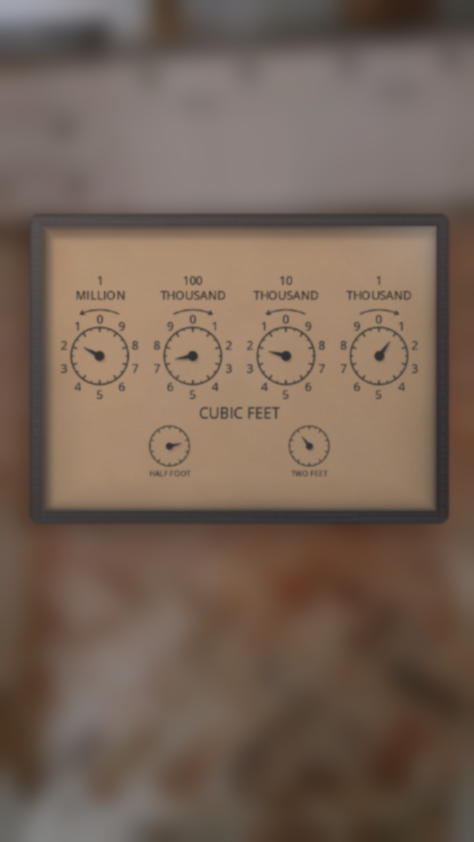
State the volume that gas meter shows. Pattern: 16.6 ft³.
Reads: 172100 ft³
